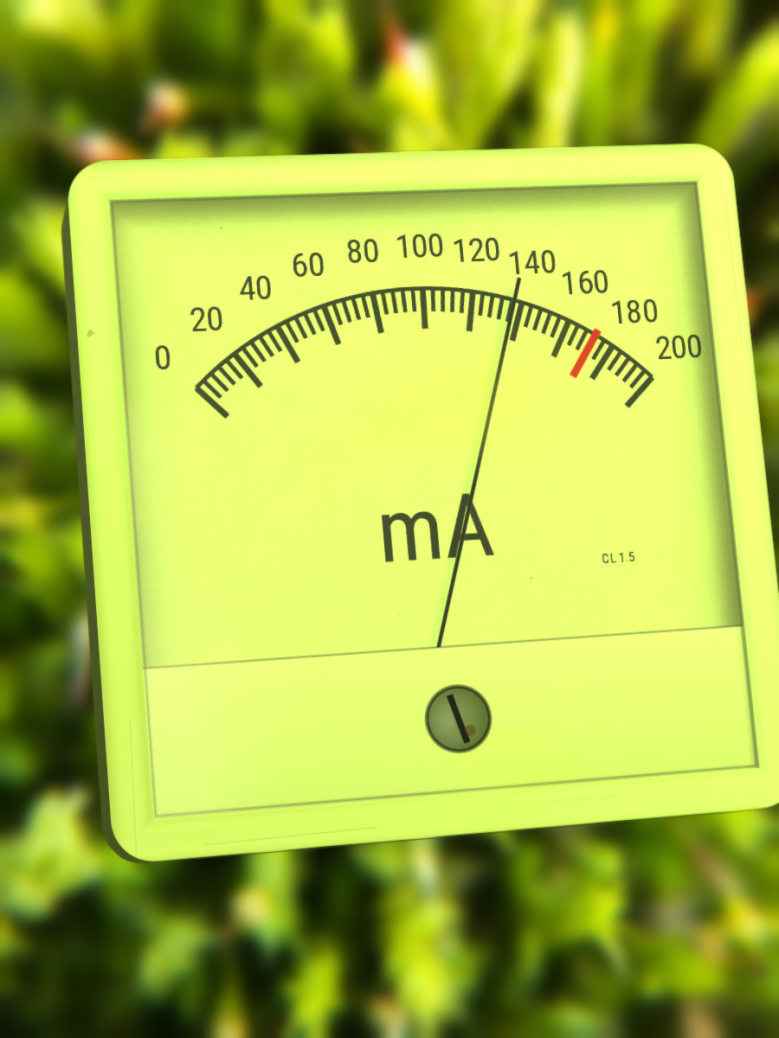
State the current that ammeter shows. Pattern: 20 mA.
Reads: 136 mA
